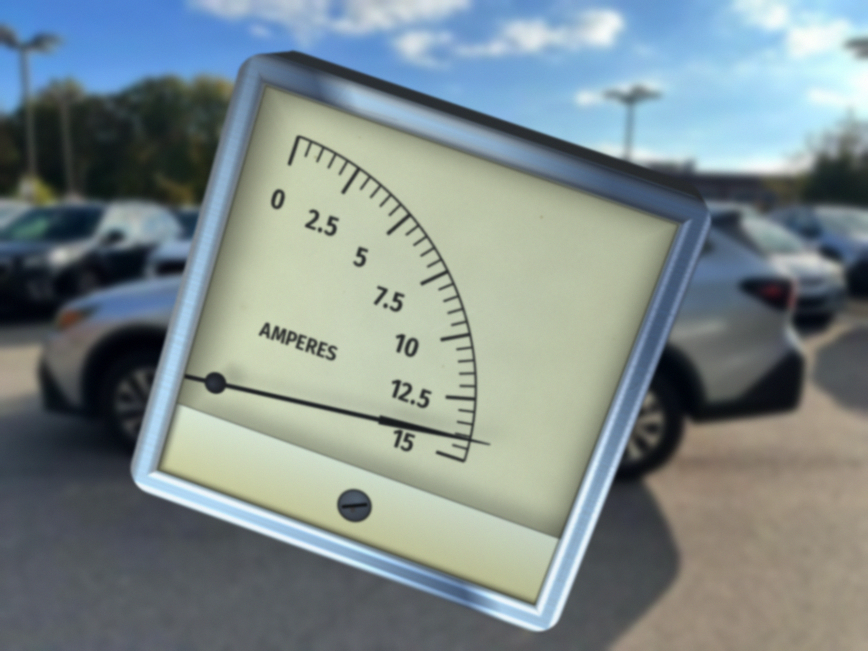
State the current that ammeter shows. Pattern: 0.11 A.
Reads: 14 A
